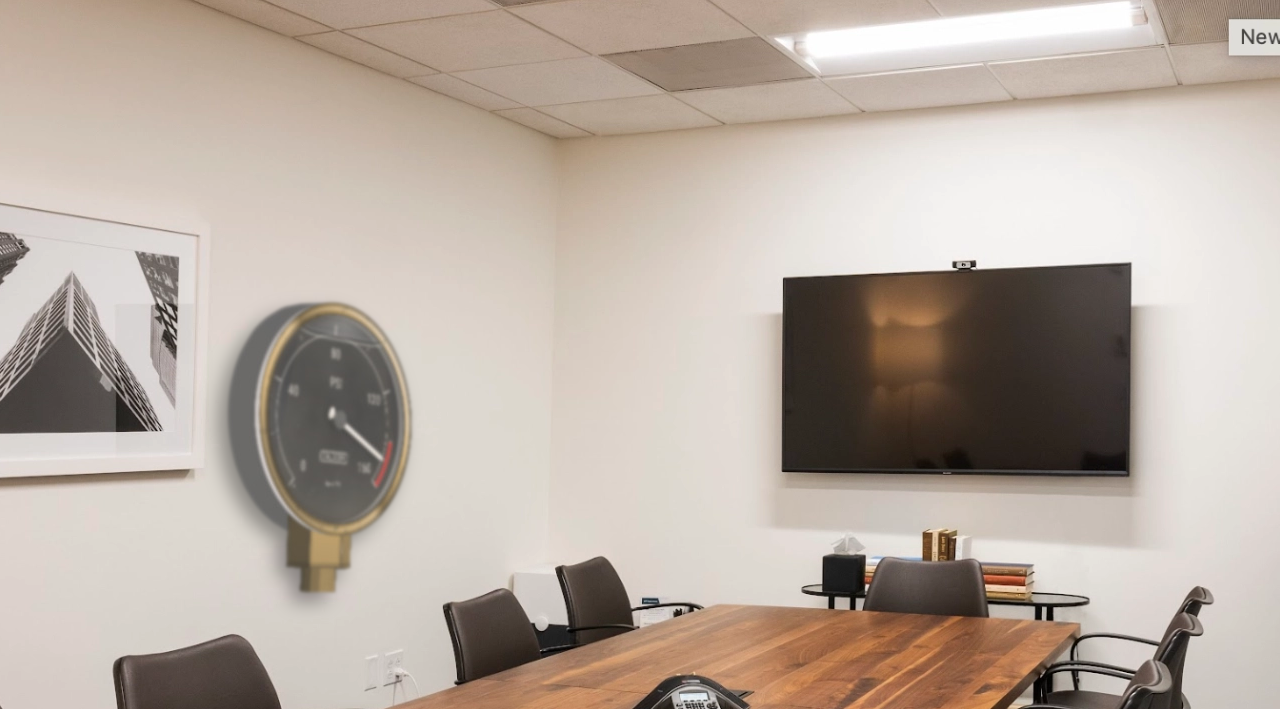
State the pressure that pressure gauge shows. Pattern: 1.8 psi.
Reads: 150 psi
